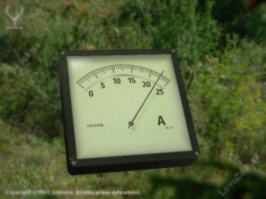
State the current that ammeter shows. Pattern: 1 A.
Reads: 22.5 A
